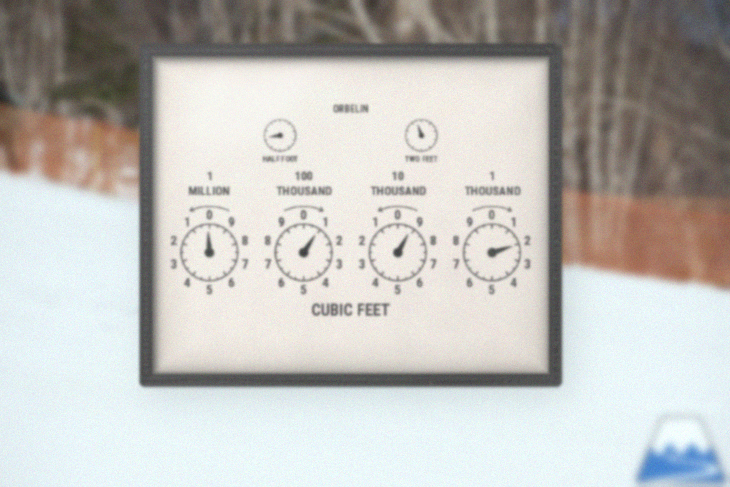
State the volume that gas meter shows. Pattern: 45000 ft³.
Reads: 9200 ft³
